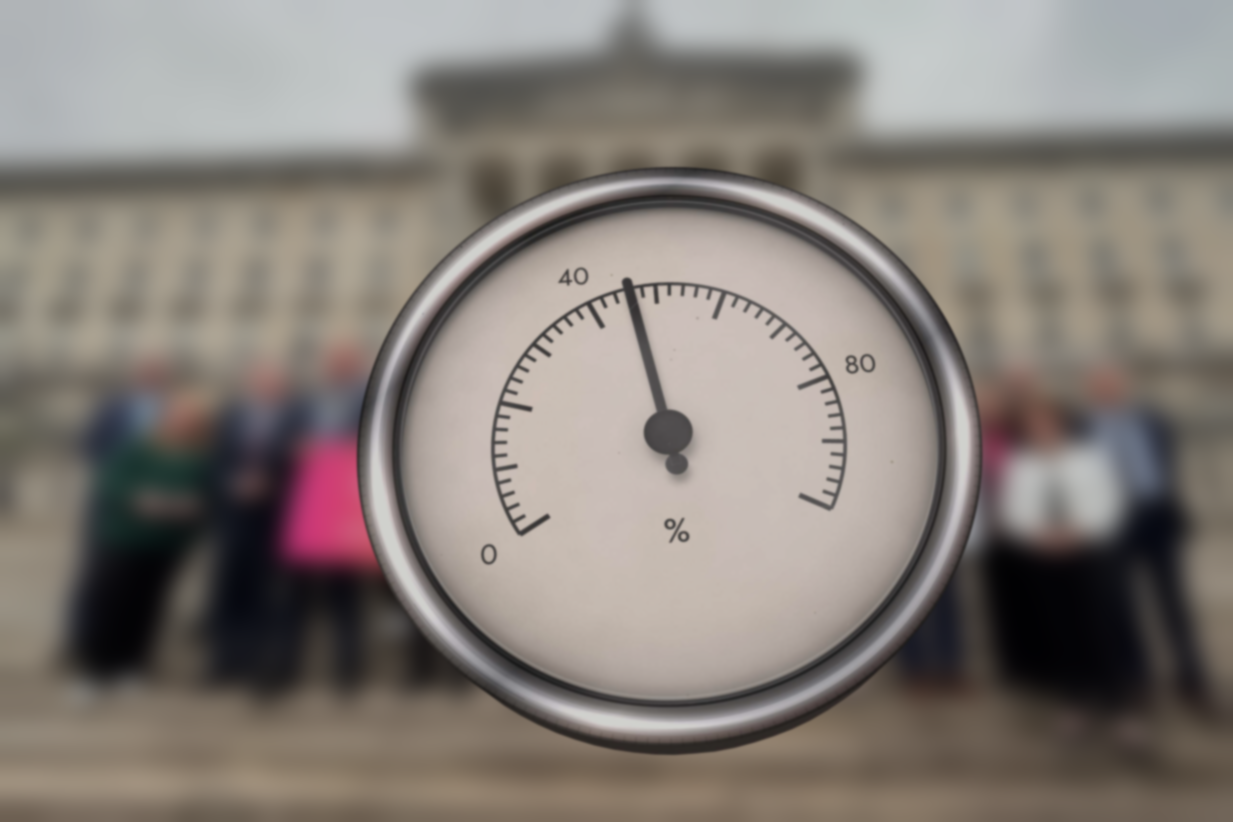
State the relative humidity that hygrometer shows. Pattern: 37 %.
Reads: 46 %
